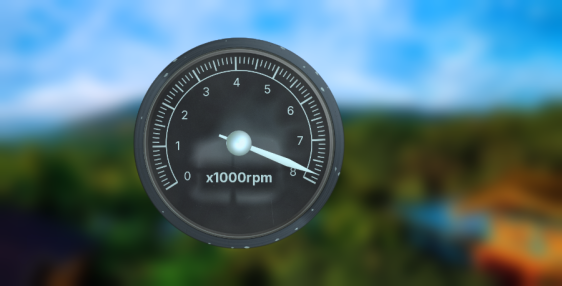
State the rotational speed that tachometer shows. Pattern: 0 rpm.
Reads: 7800 rpm
